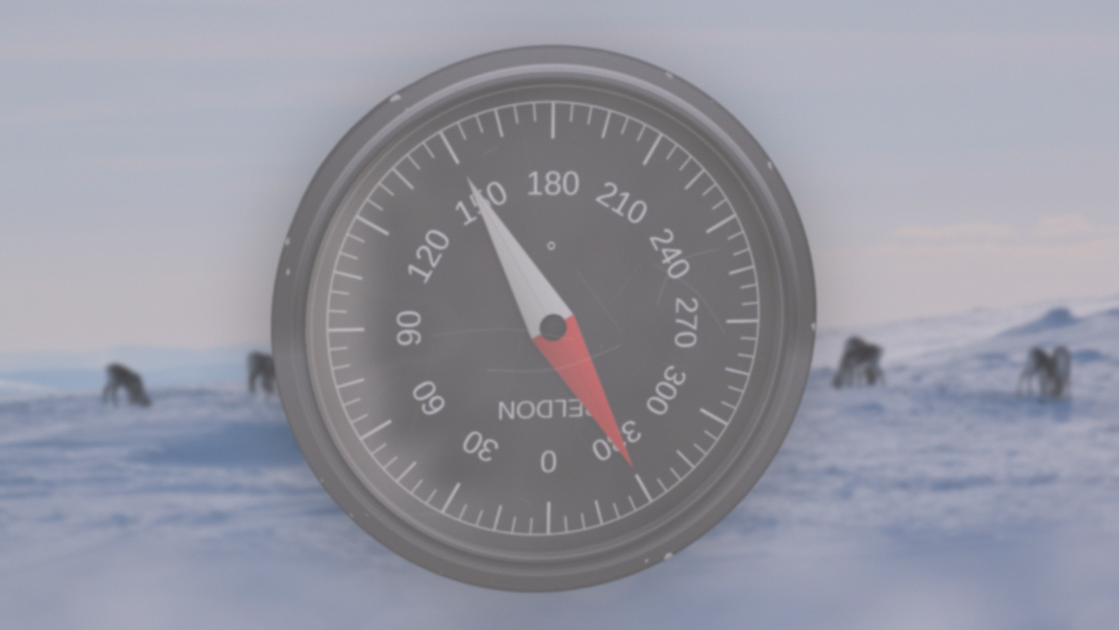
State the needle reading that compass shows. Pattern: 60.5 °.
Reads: 330 °
